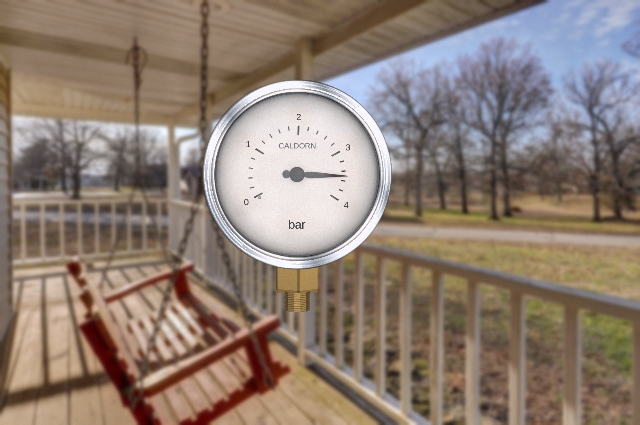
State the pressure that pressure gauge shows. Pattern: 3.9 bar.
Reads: 3.5 bar
